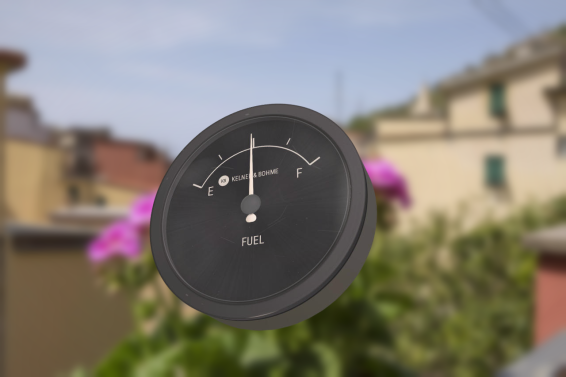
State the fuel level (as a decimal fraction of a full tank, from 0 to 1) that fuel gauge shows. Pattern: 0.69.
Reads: 0.5
